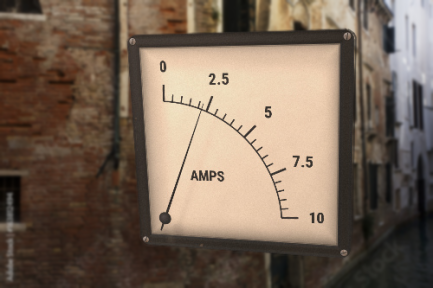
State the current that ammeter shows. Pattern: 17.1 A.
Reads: 2.25 A
